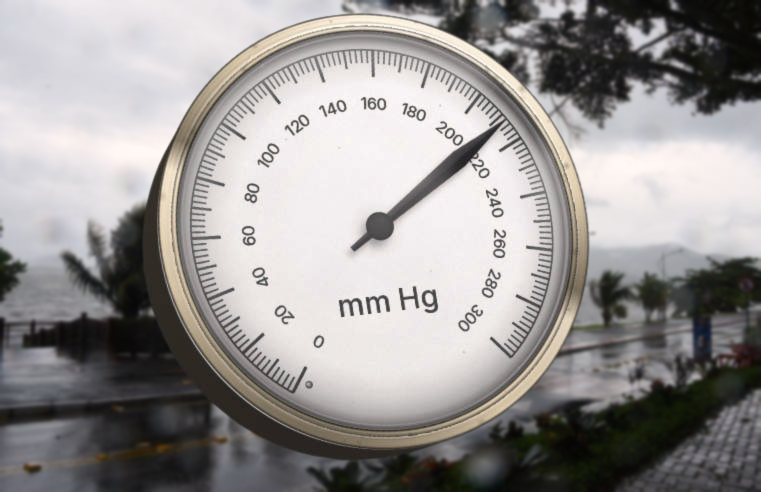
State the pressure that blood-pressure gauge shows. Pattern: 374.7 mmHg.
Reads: 212 mmHg
